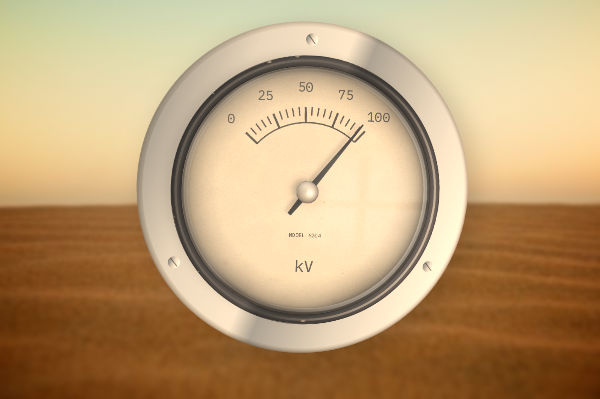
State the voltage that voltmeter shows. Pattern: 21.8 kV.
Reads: 95 kV
